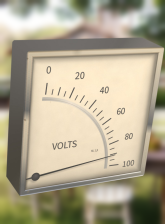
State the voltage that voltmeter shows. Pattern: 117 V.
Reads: 90 V
